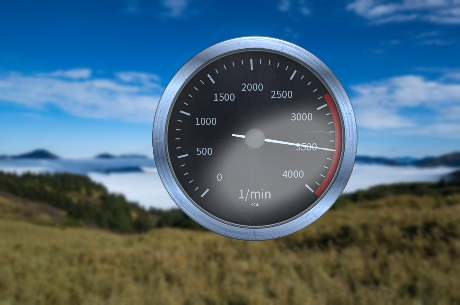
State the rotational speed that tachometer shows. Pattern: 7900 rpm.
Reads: 3500 rpm
